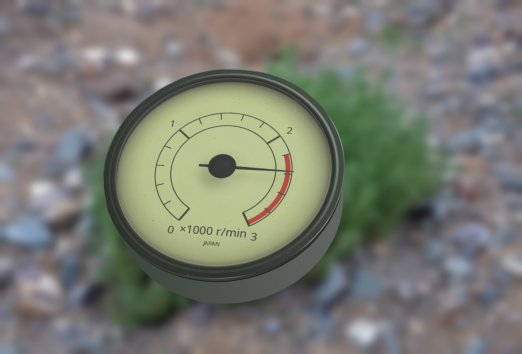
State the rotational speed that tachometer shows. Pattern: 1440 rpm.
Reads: 2400 rpm
